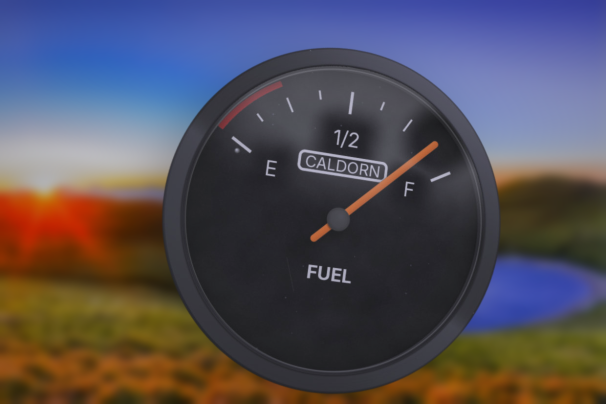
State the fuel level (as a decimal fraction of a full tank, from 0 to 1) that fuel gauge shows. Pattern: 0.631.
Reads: 0.875
